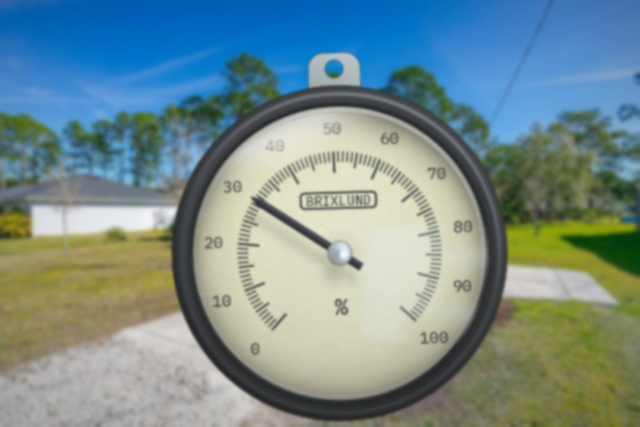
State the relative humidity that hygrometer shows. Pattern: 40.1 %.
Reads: 30 %
